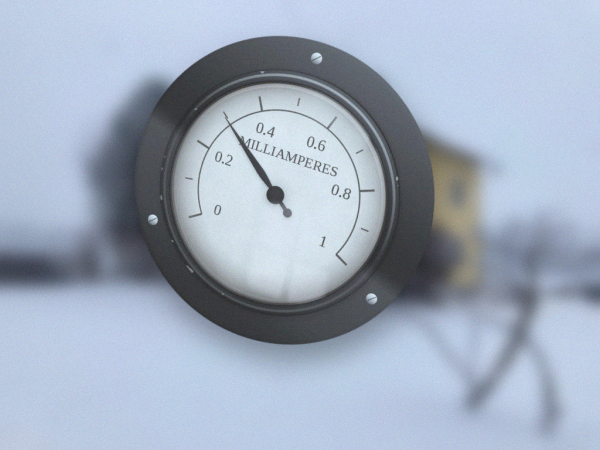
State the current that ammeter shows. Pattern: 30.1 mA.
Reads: 0.3 mA
